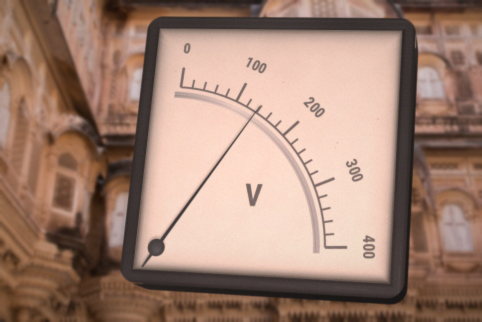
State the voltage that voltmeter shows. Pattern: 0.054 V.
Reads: 140 V
